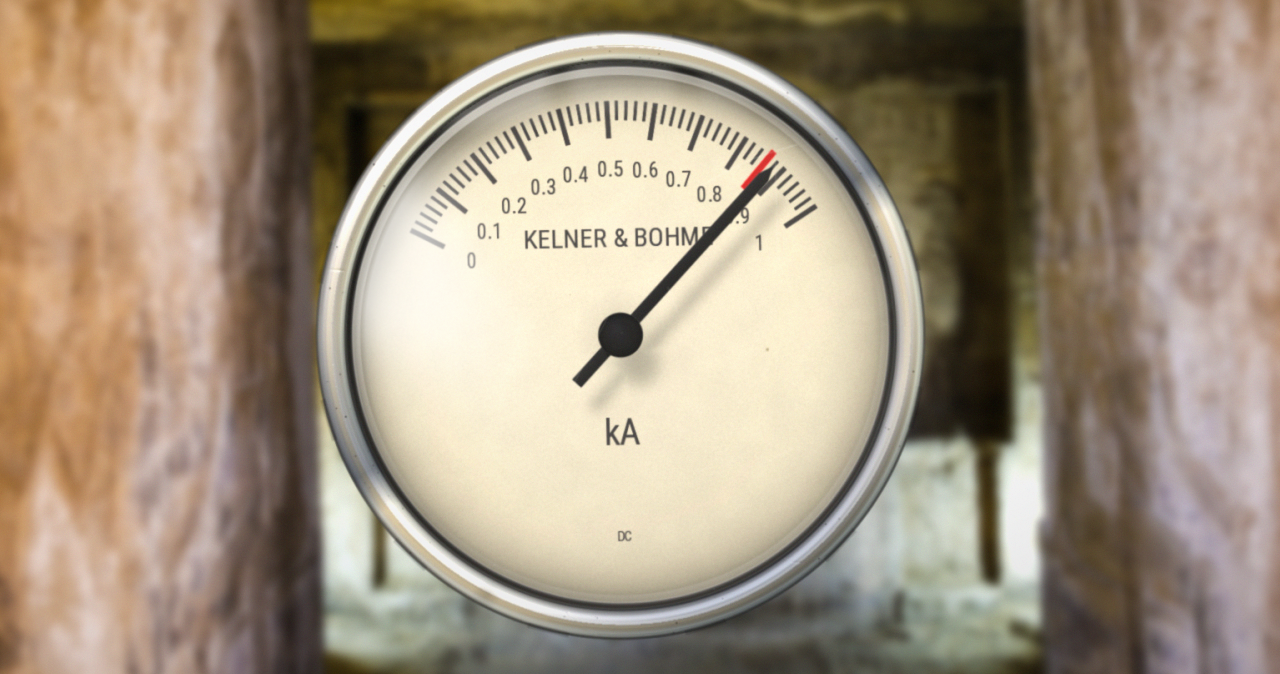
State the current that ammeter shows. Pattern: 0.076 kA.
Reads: 0.88 kA
